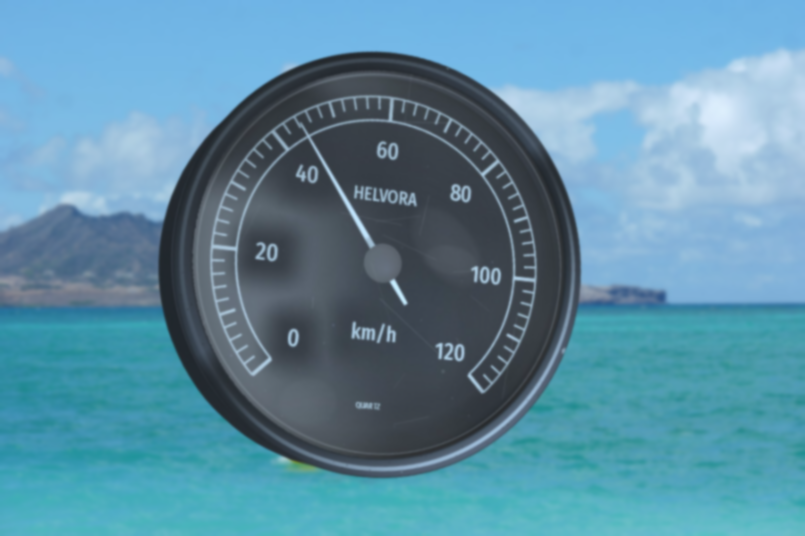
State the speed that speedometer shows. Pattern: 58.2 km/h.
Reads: 44 km/h
